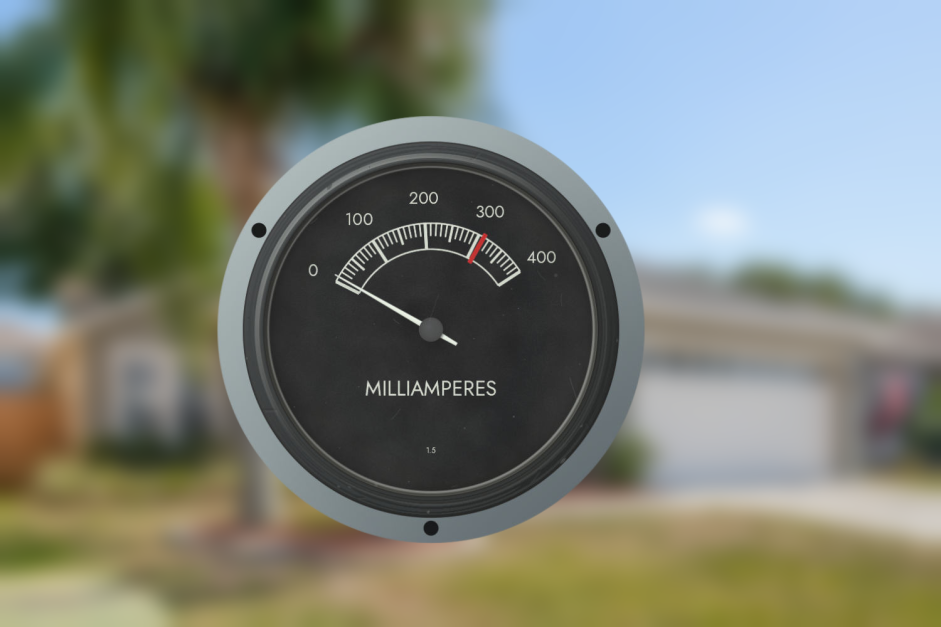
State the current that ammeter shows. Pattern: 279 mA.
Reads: 10 mA
